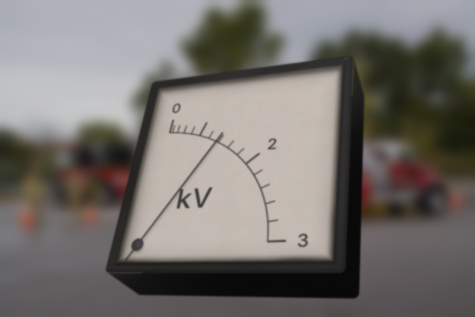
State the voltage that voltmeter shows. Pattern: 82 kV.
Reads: 1.4 kV
